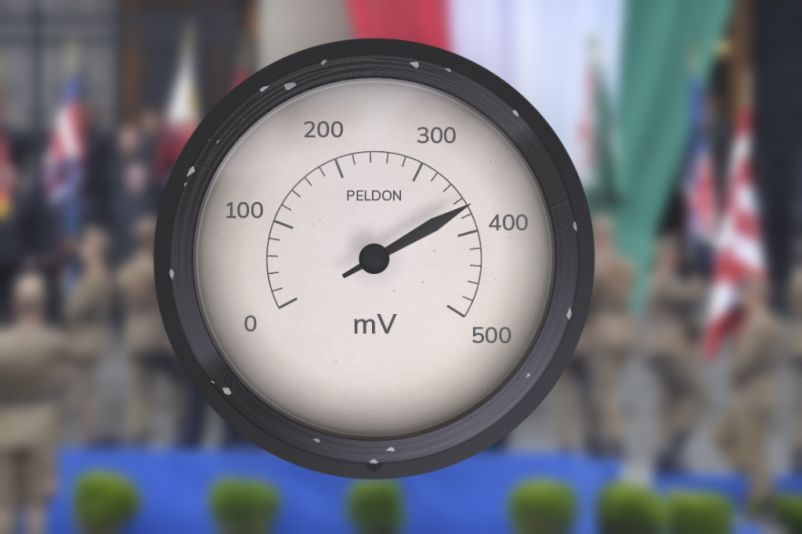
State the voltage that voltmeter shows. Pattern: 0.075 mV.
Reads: 370 mV
